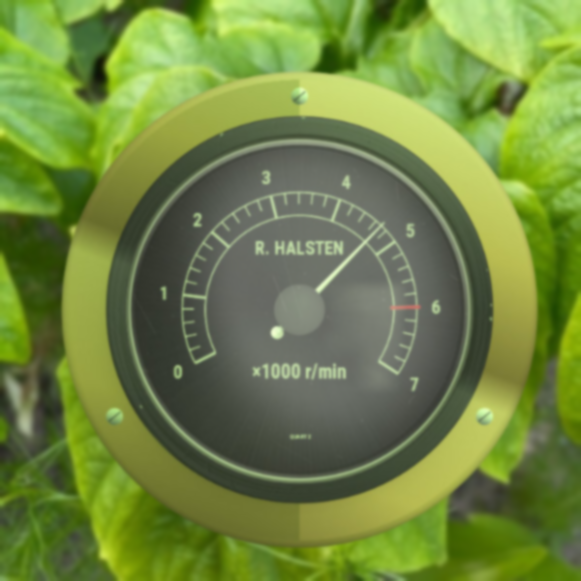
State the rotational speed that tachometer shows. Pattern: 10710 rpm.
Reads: 4700 rpm
